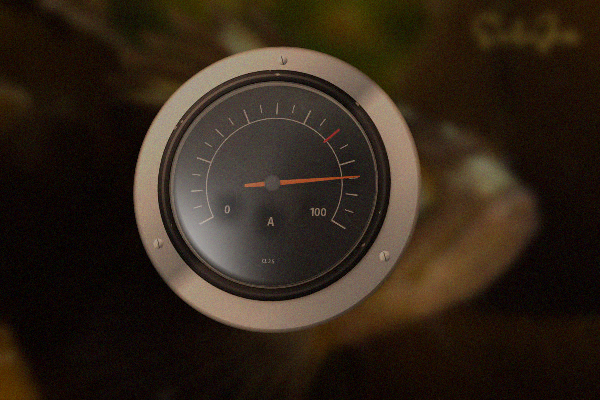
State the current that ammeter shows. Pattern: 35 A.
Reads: 85 A
